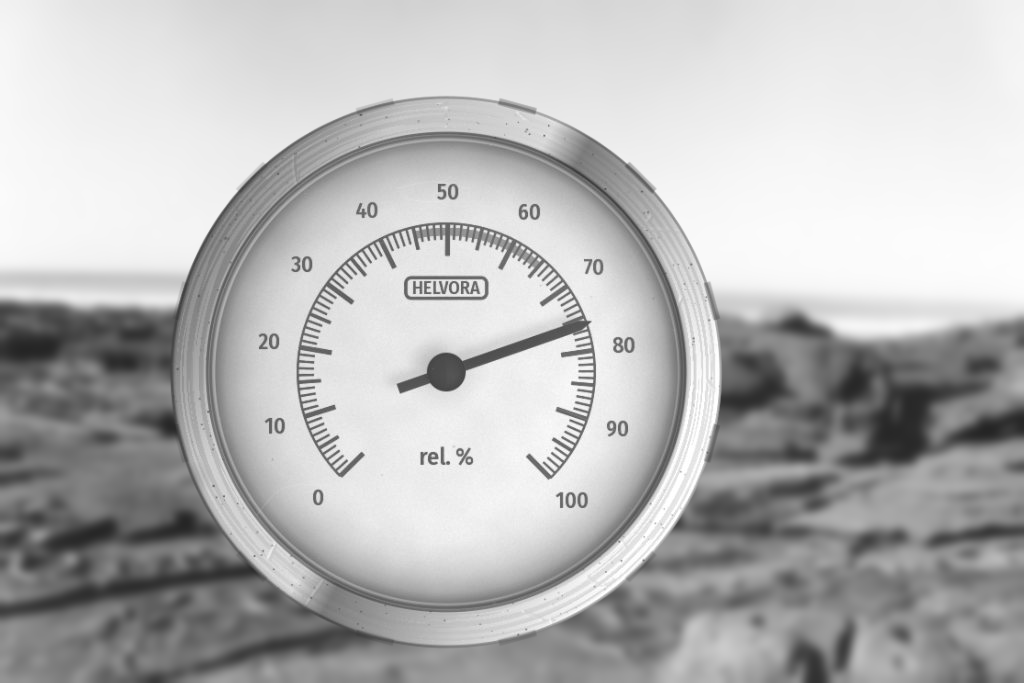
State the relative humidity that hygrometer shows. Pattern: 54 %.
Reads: 76 %
